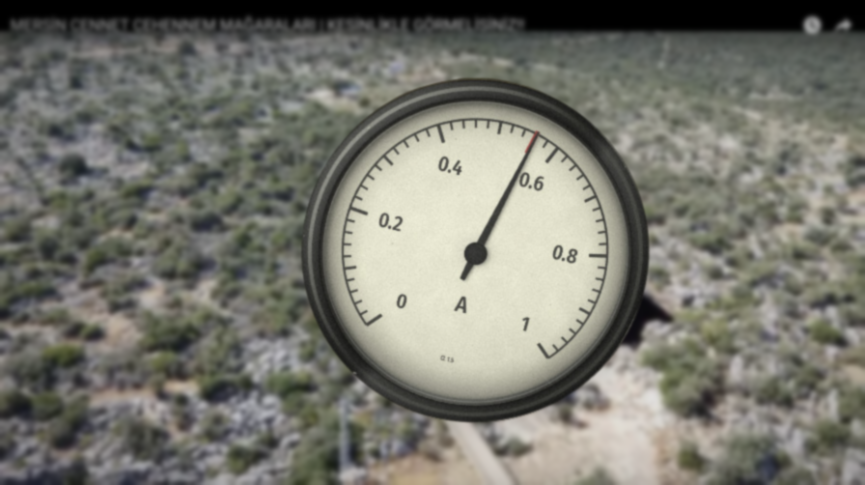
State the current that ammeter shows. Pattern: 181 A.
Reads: 0.56 A
